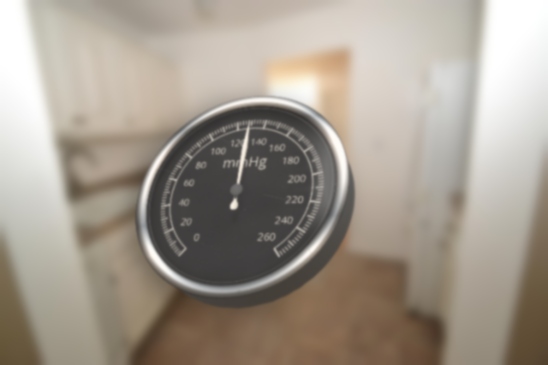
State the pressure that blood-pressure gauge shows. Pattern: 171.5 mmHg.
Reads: 130 mmHg
